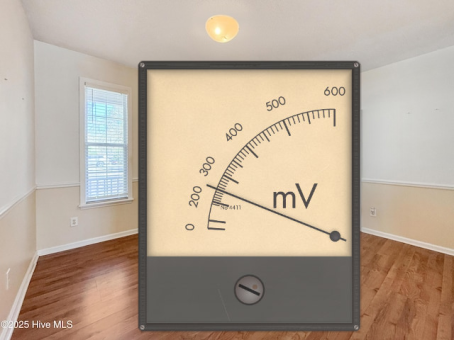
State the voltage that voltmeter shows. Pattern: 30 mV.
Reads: 250 mV
